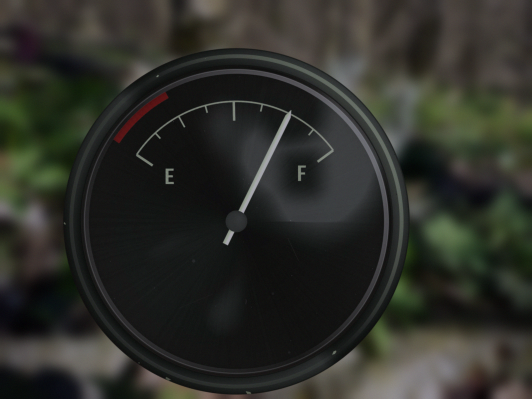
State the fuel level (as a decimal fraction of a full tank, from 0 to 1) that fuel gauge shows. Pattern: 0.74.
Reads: 0.75
